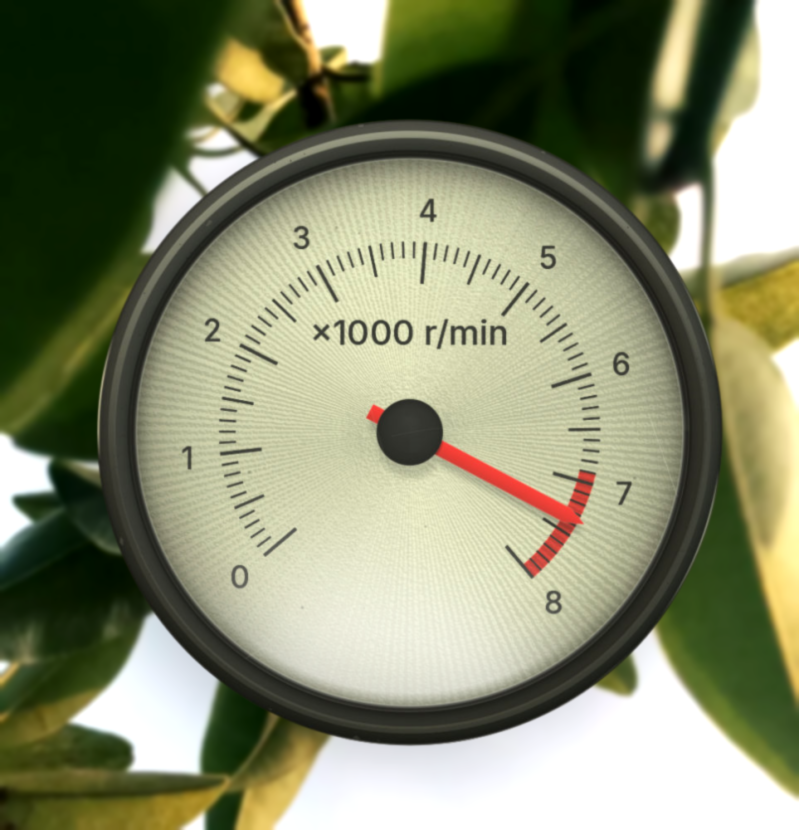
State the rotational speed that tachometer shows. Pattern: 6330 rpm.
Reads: 7350 rpm
